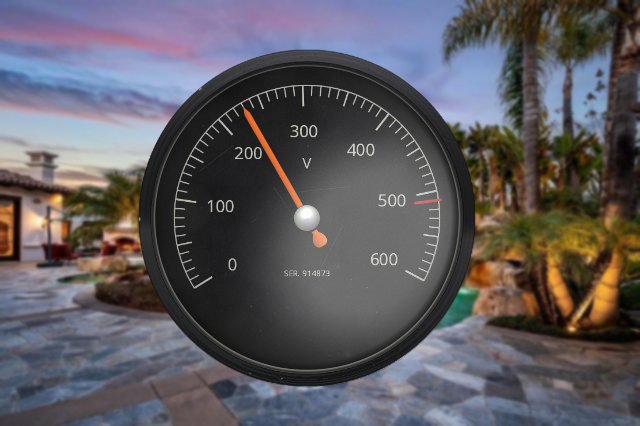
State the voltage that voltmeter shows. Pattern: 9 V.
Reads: 230 V
